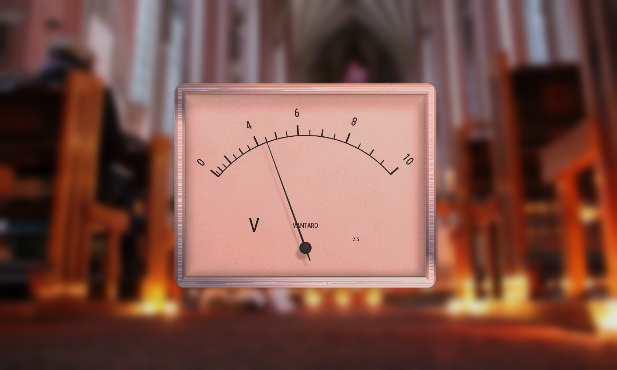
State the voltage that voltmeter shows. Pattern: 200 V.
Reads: 4.5 V
